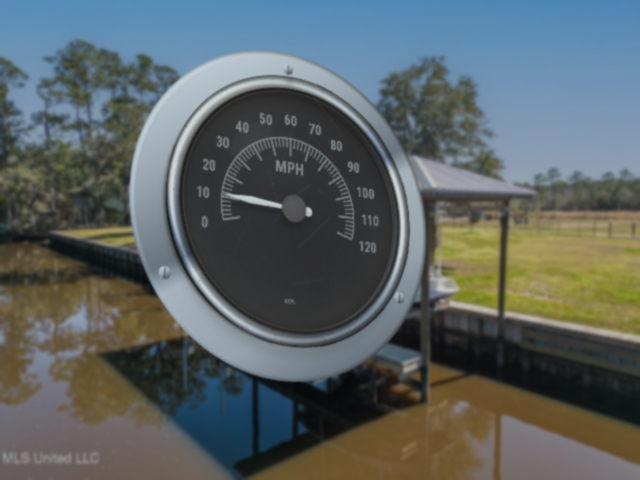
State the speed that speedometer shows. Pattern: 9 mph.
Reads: 10 mph
